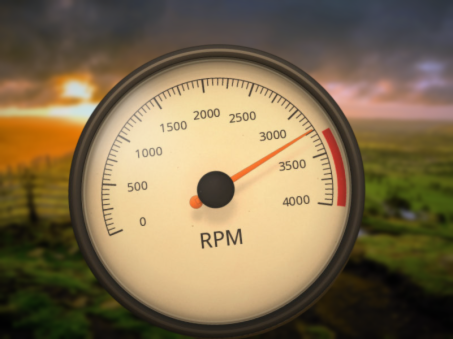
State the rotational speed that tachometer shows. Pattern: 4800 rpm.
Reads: 3250 rpm
